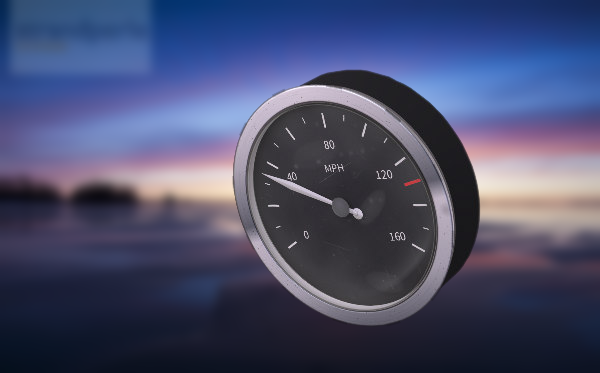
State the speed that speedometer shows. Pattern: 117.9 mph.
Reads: 35 mph
